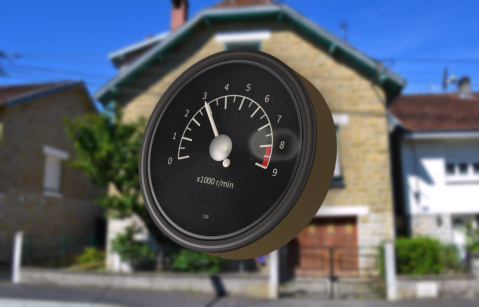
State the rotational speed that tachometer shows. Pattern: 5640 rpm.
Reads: 3000 rpm
